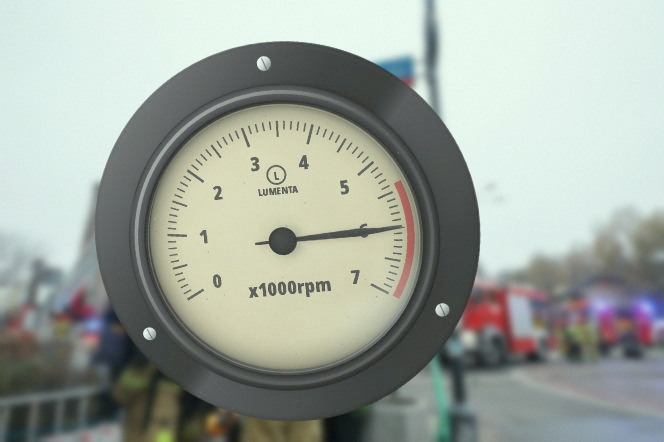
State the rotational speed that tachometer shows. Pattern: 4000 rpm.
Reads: 6000 rpm
